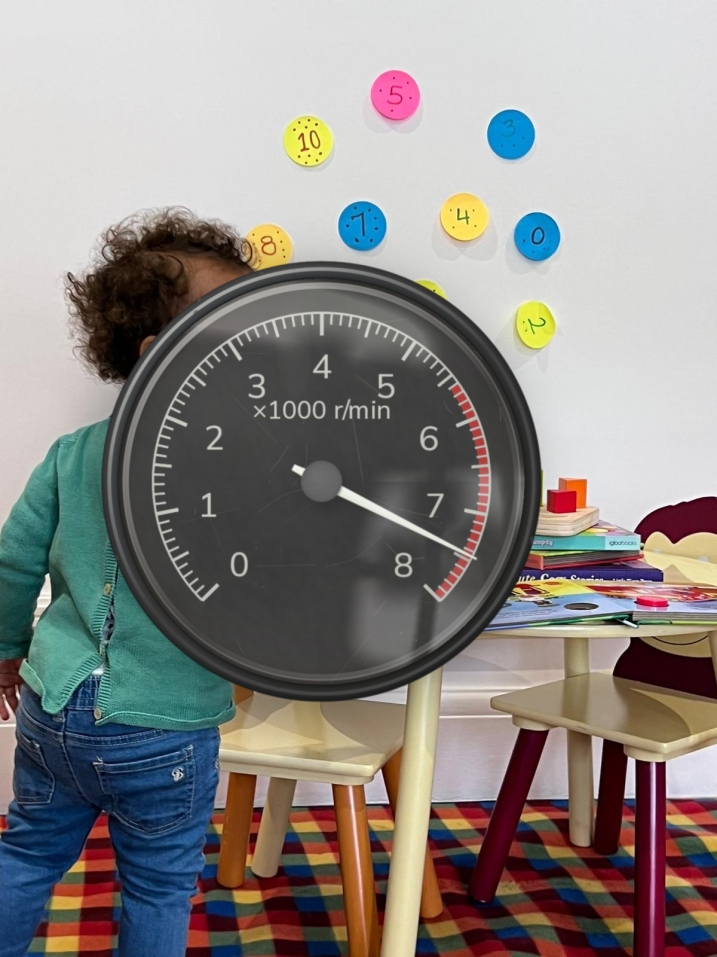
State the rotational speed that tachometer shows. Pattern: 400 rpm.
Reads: 7450 rpm
